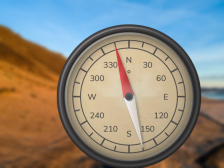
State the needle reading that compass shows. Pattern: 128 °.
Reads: 345 °
